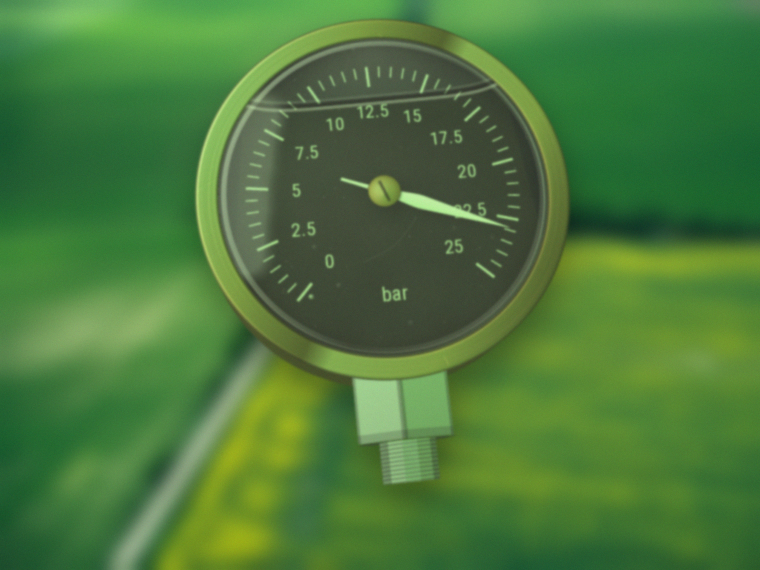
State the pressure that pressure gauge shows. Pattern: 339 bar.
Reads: 23 bar
